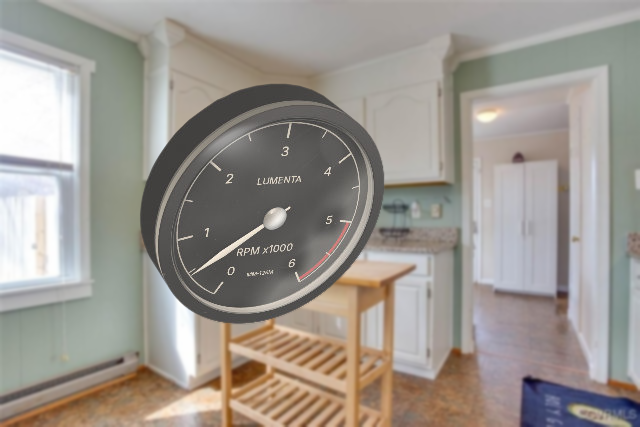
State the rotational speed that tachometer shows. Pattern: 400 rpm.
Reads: 500 rpm
